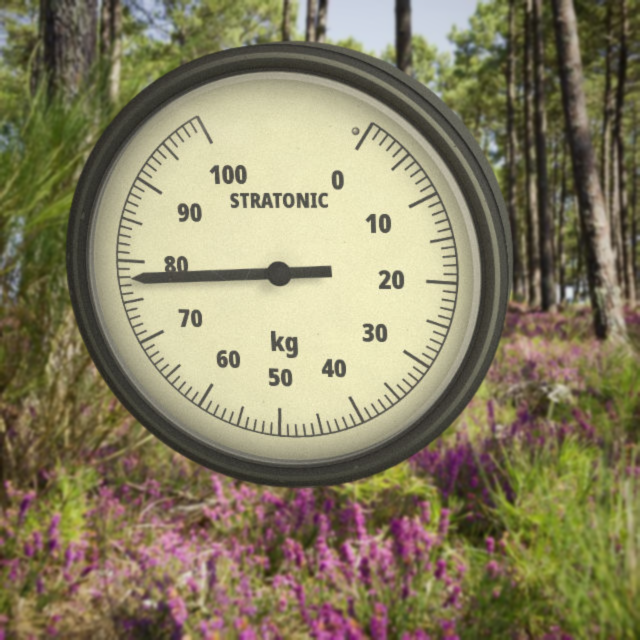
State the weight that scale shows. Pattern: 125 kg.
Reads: 78 kg
